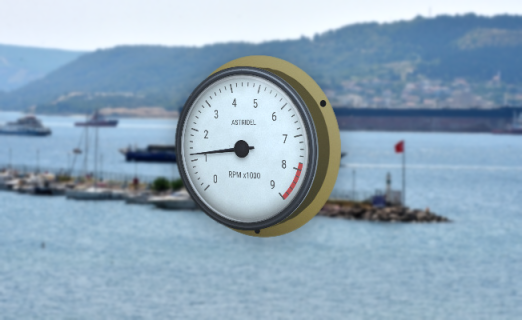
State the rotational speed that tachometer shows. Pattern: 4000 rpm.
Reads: 1200 rpm
